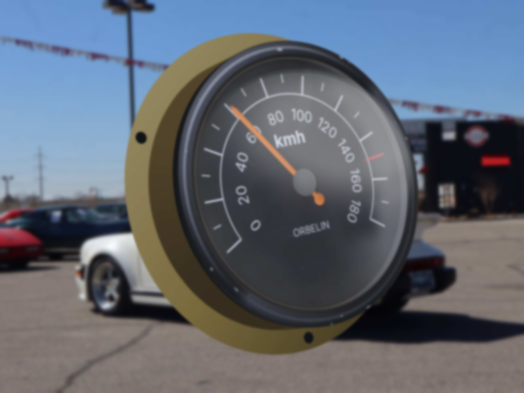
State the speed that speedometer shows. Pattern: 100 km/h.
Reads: 60 km/h
